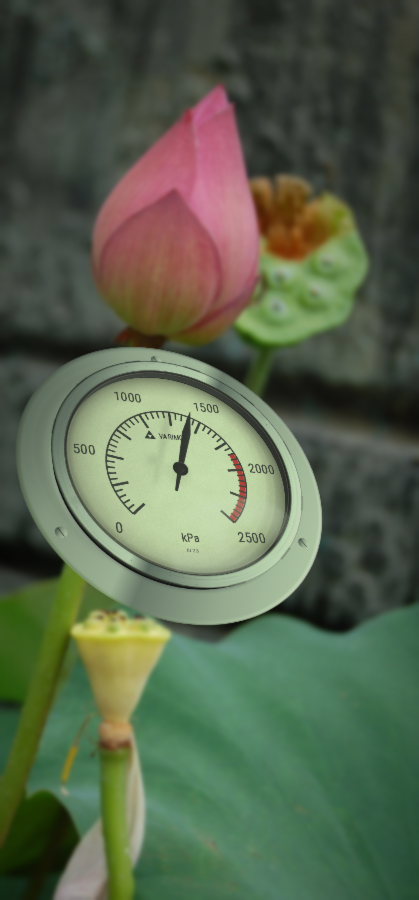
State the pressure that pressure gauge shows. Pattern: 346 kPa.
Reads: 1400 kPa
